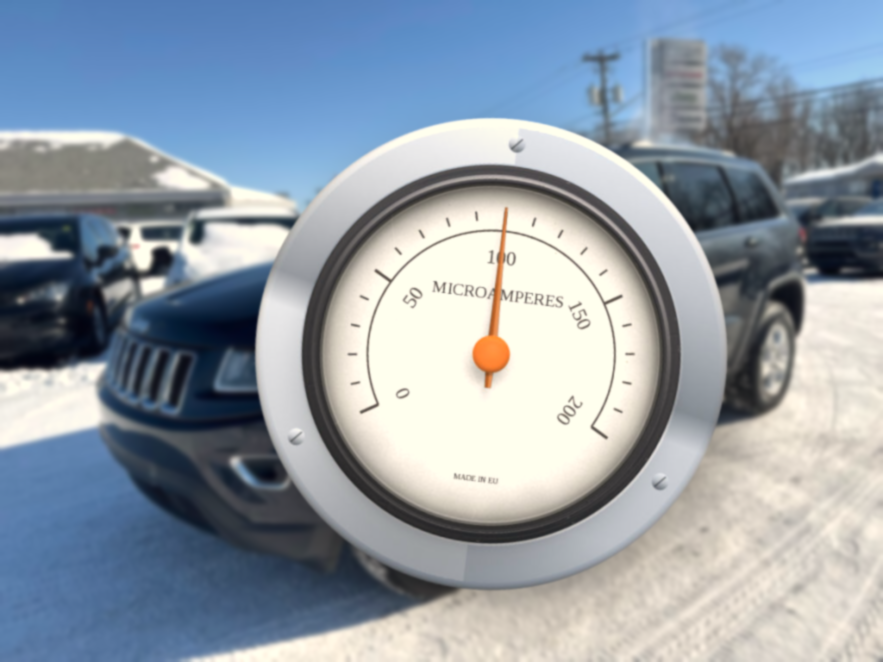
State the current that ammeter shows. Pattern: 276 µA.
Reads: 100 µA
